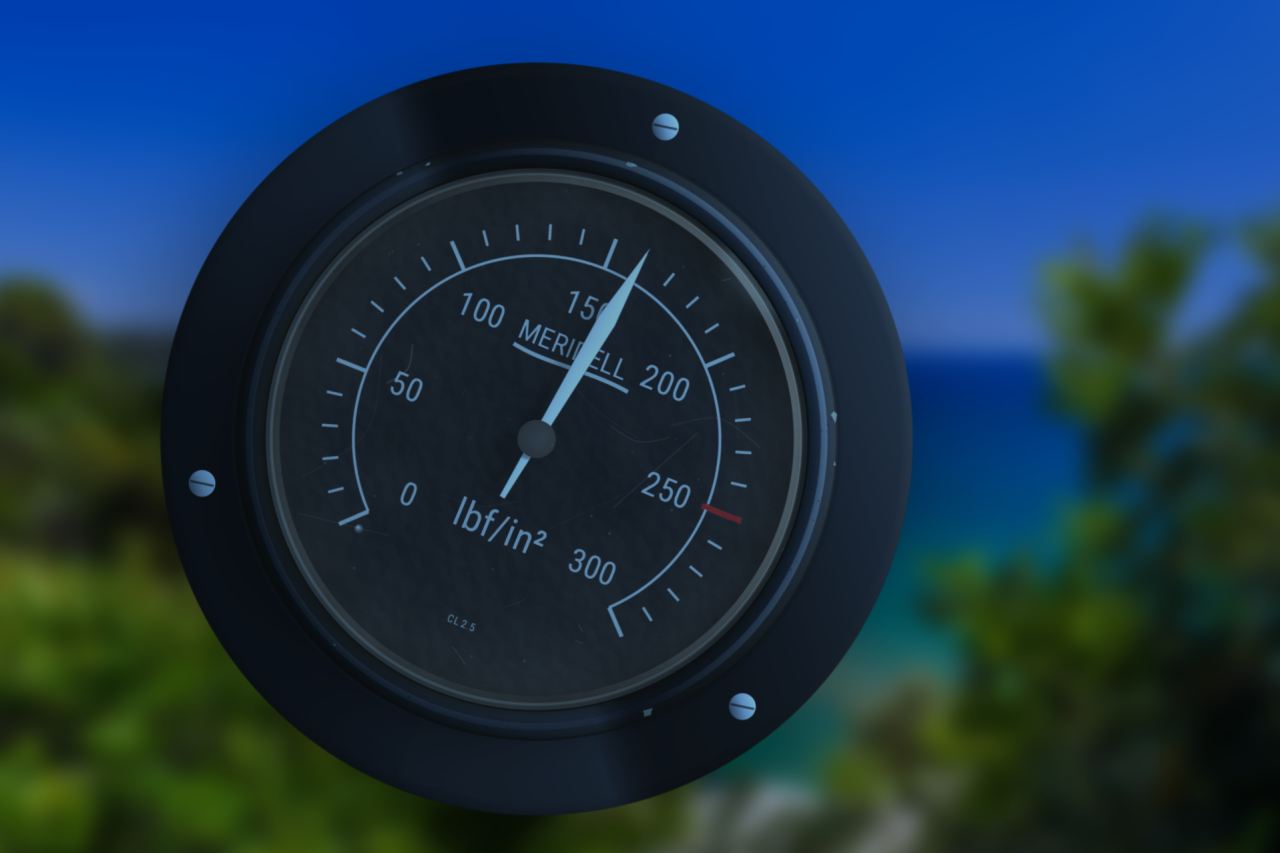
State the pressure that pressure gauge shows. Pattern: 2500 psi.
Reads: 160 psi
